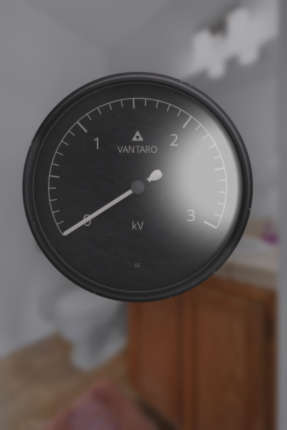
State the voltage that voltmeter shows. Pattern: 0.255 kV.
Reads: 0 kV
